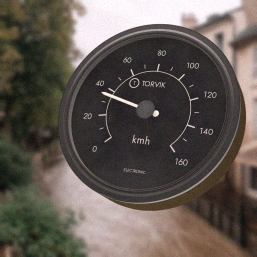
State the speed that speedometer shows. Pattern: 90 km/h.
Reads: 35 km/h
